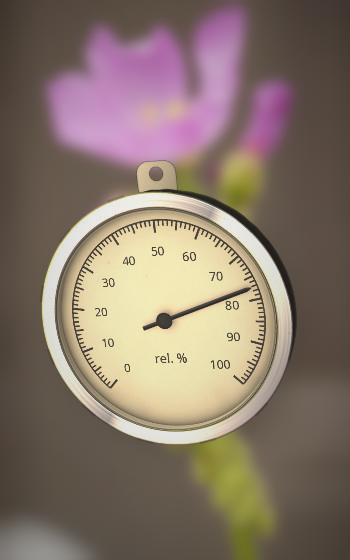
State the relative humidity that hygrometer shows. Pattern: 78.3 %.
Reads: 77 %
